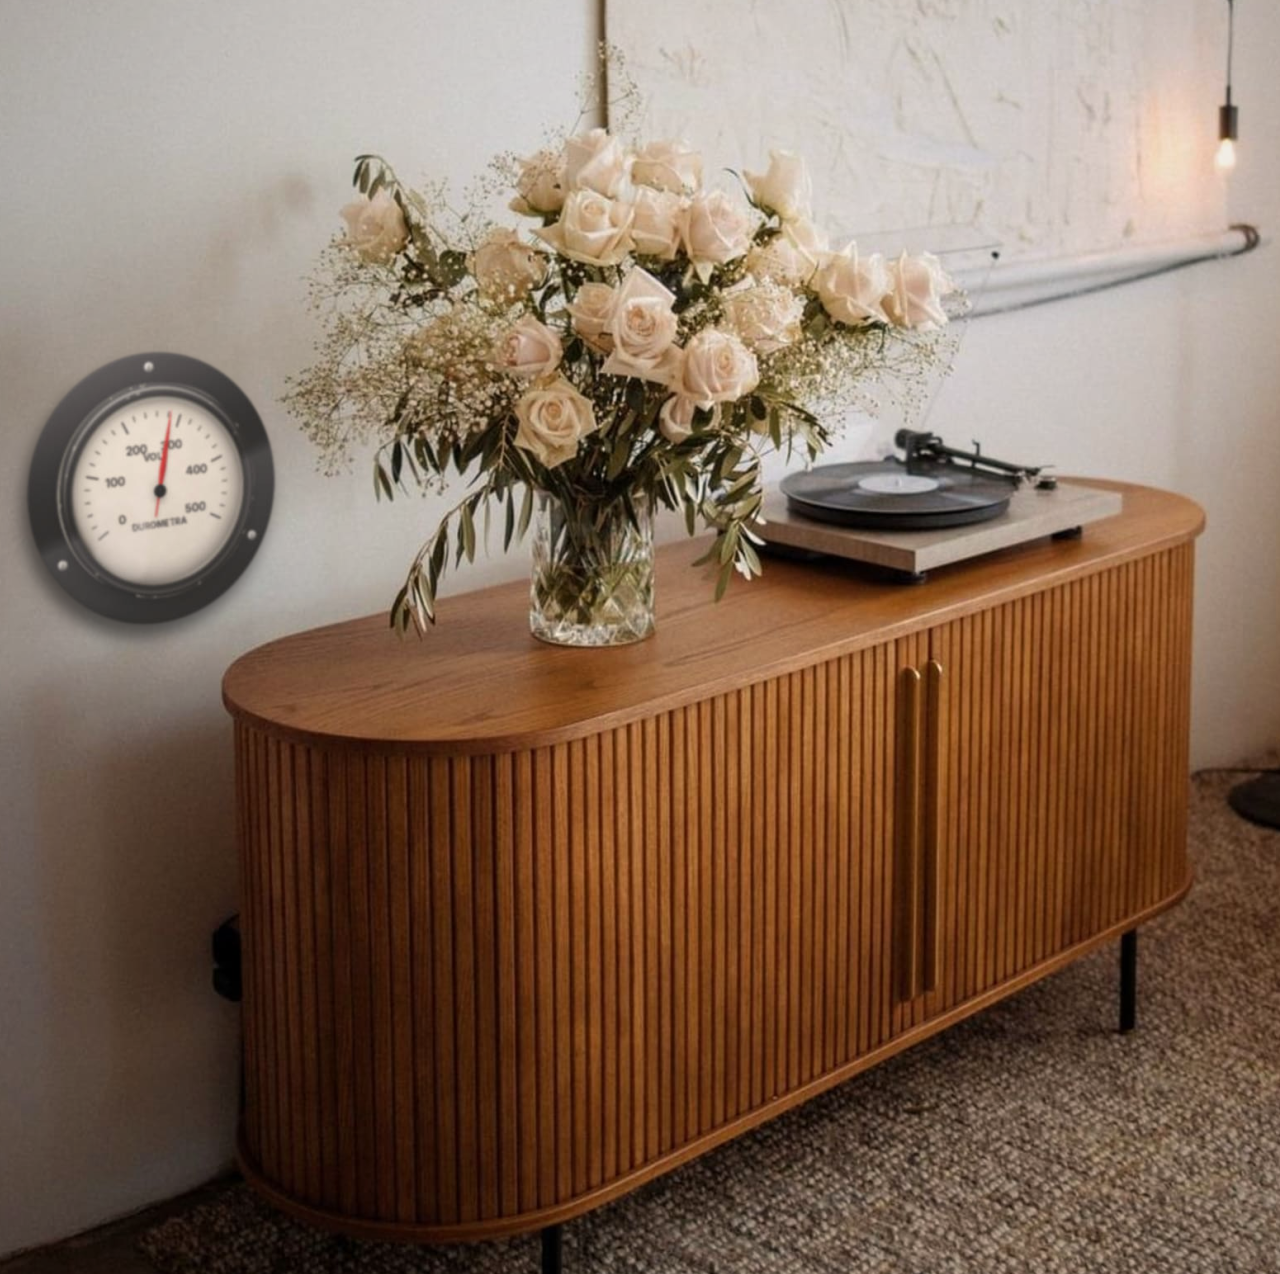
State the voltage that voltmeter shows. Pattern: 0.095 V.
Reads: 280 V
